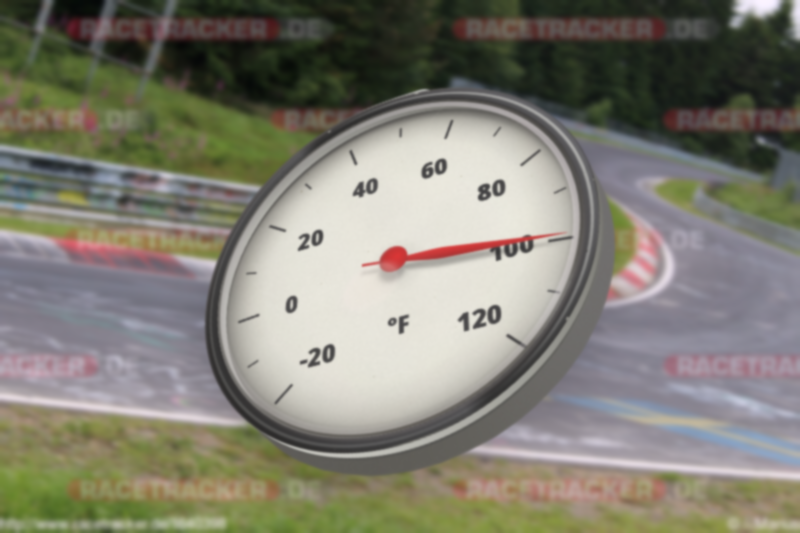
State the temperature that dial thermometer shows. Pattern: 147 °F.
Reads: 100 °F
